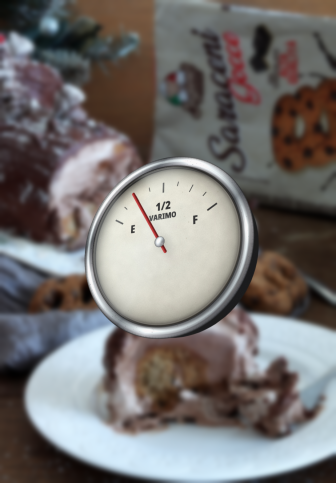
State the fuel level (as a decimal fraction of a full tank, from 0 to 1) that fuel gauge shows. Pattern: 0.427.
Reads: 0.25
